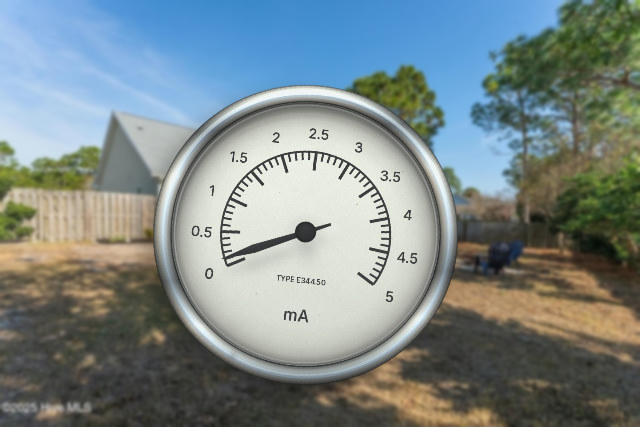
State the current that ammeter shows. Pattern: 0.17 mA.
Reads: 0.1 mA
